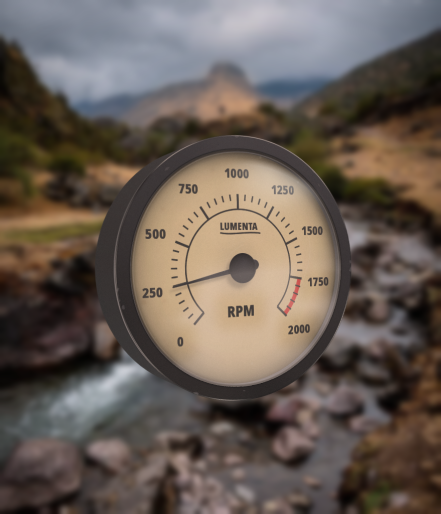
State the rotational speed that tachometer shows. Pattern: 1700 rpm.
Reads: 250 rpm
